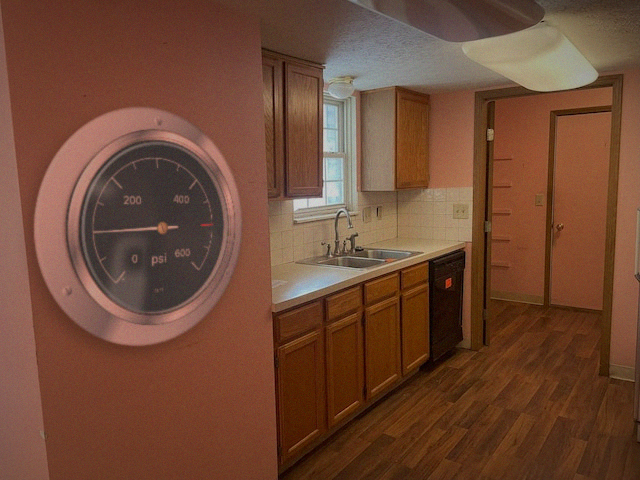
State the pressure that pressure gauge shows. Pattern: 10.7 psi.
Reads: 100 psi
